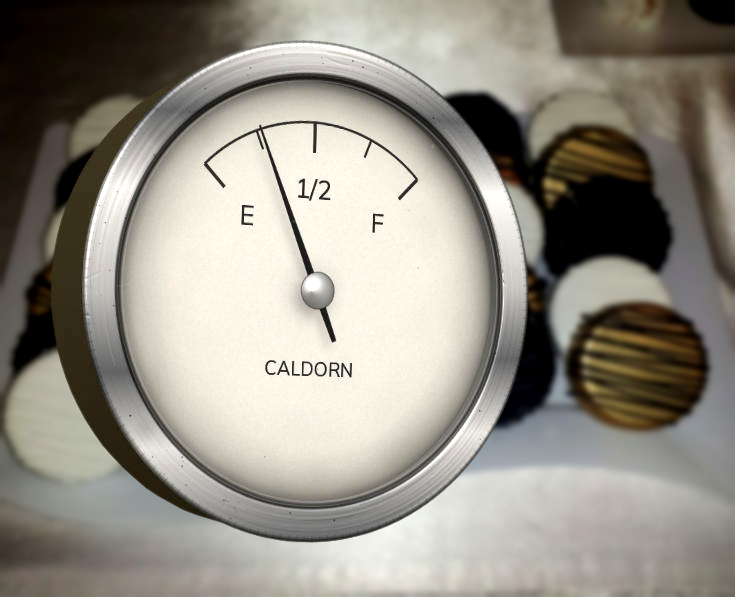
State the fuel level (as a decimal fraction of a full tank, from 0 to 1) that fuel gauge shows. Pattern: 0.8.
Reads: 0.25
